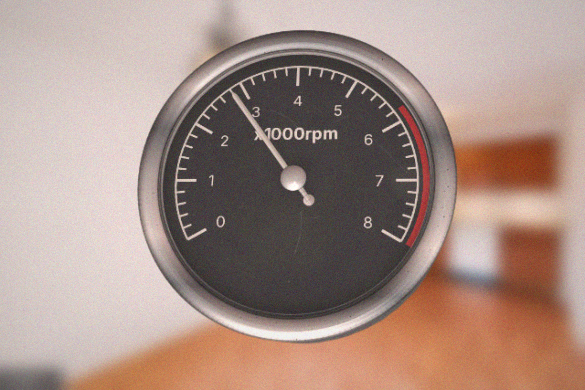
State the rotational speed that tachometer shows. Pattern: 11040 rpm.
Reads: 2800 rpm
